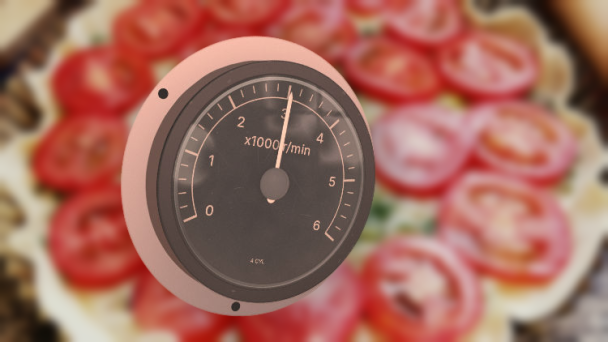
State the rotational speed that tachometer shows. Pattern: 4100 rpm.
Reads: 3000 rpm
